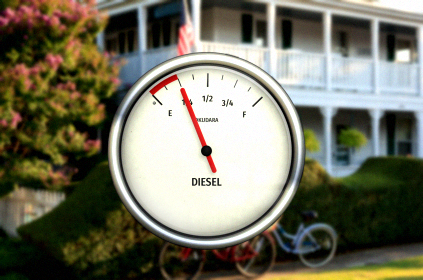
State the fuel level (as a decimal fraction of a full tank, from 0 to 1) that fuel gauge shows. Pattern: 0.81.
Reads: 0.25
